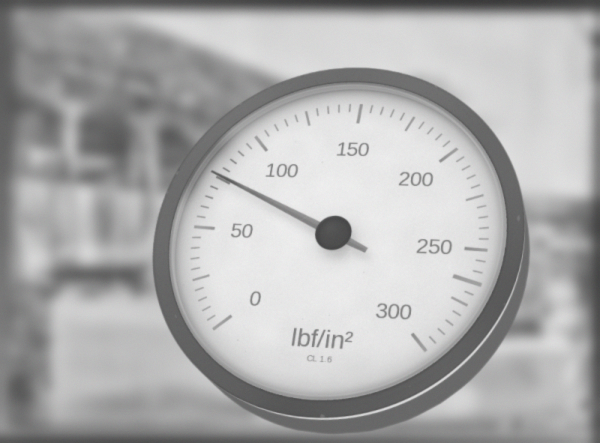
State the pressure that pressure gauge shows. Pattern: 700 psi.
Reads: 75 psi
